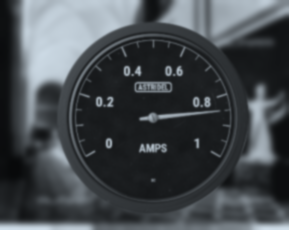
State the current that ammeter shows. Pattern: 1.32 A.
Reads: 0.85 A
